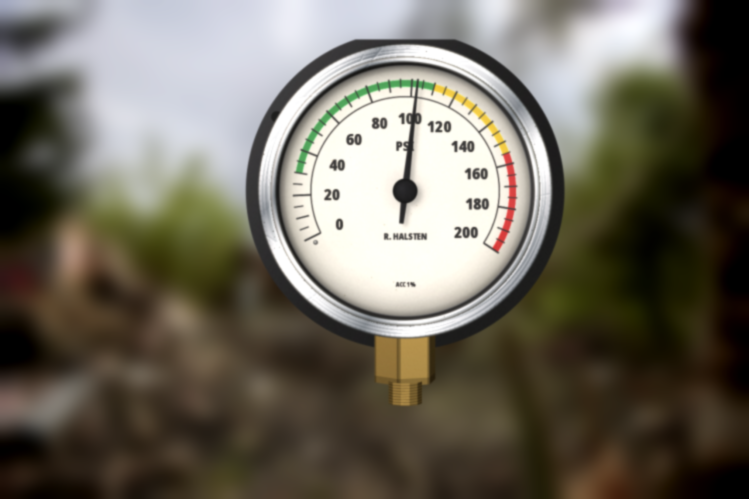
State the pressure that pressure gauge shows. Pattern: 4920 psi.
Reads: 102.5 psi
